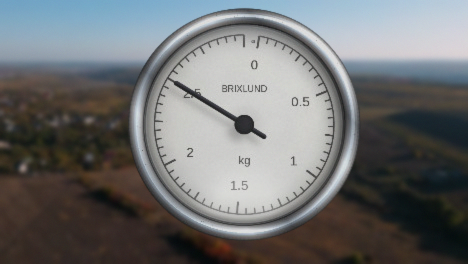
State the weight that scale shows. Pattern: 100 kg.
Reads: 2.5 kg
